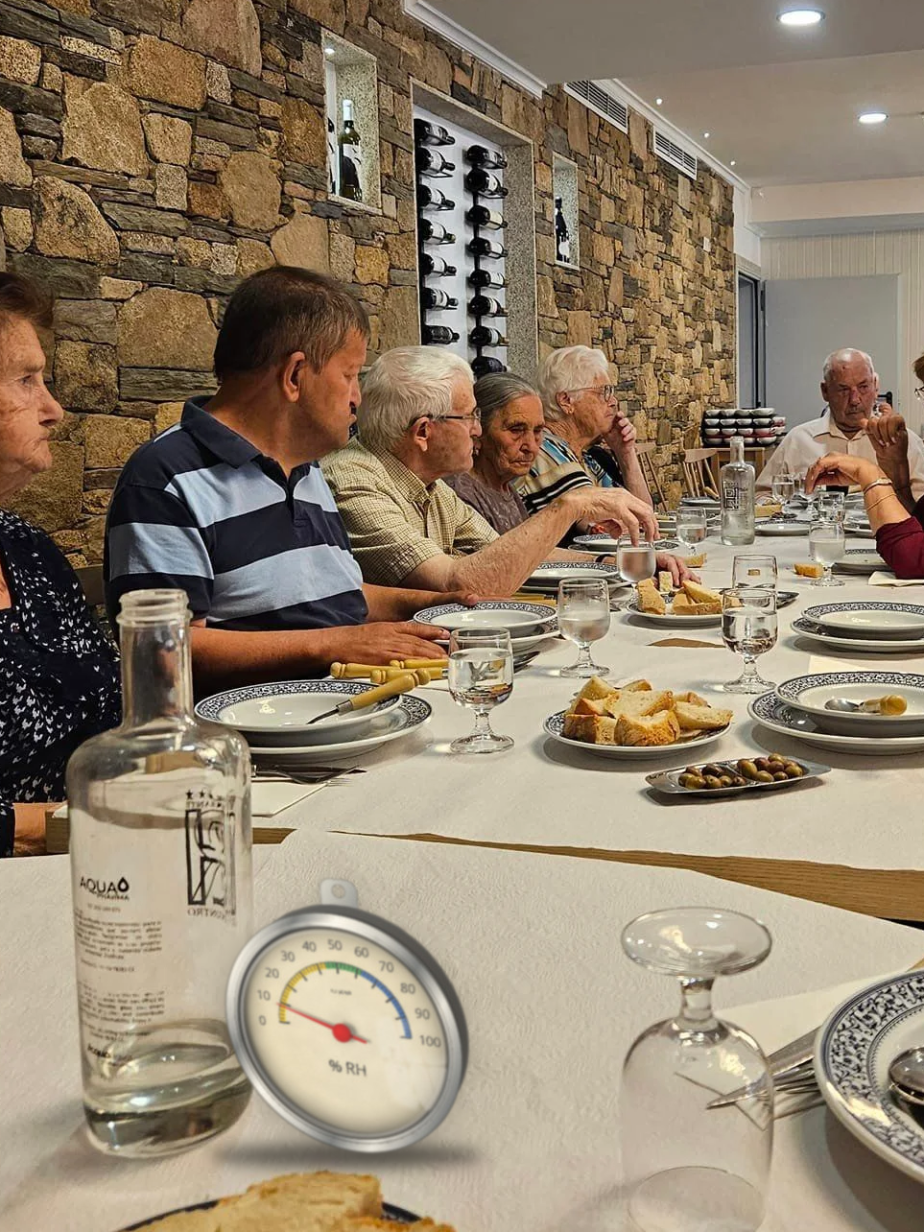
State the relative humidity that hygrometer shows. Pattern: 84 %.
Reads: 10 %
